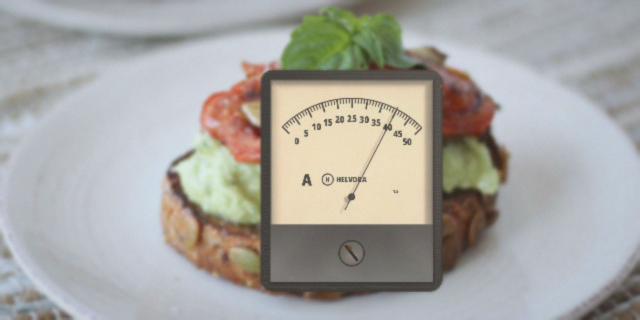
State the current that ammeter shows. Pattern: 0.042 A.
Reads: 40 A
